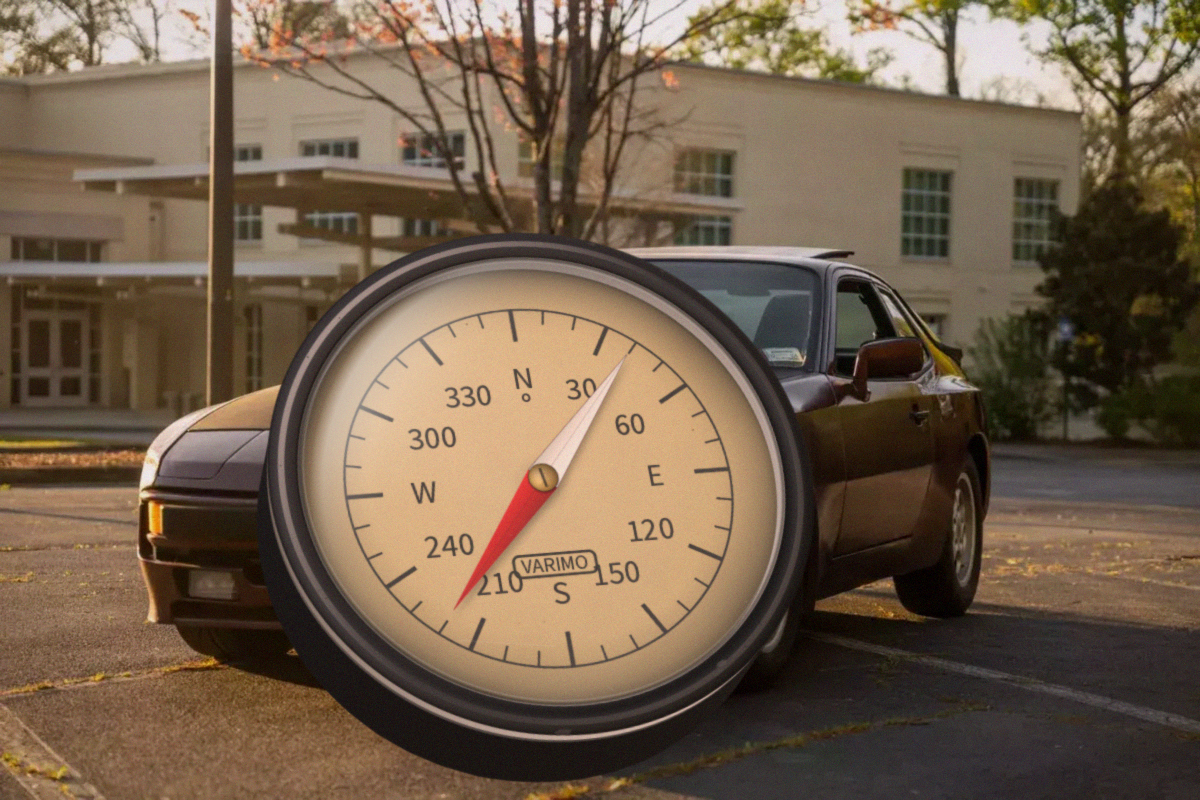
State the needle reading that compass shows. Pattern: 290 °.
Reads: 220 °
